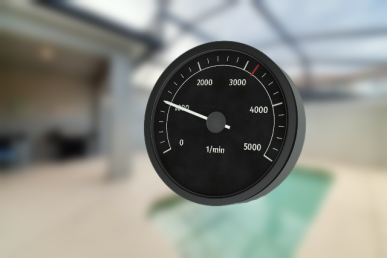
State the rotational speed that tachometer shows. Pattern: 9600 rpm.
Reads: 1000 rpm
